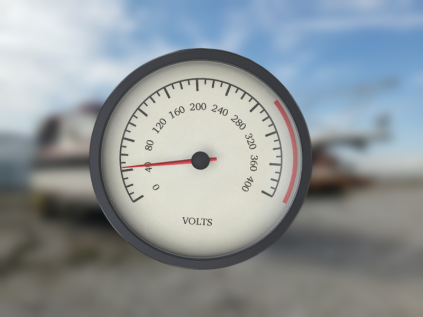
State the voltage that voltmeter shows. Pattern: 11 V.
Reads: 45 V
